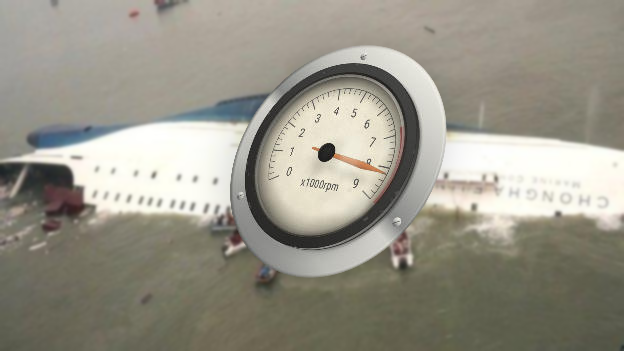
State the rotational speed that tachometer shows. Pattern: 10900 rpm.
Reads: 8200 rpm
